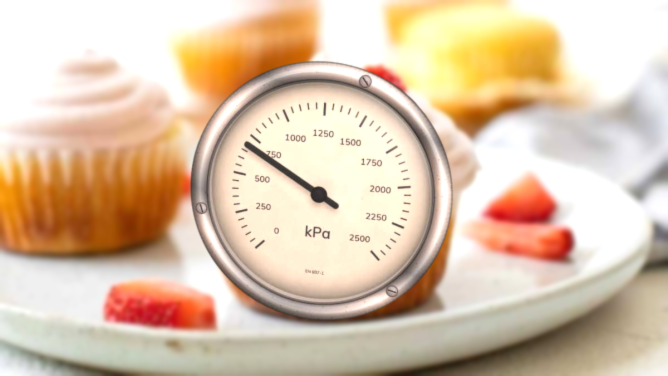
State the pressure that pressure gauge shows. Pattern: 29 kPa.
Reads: 700 kPa
